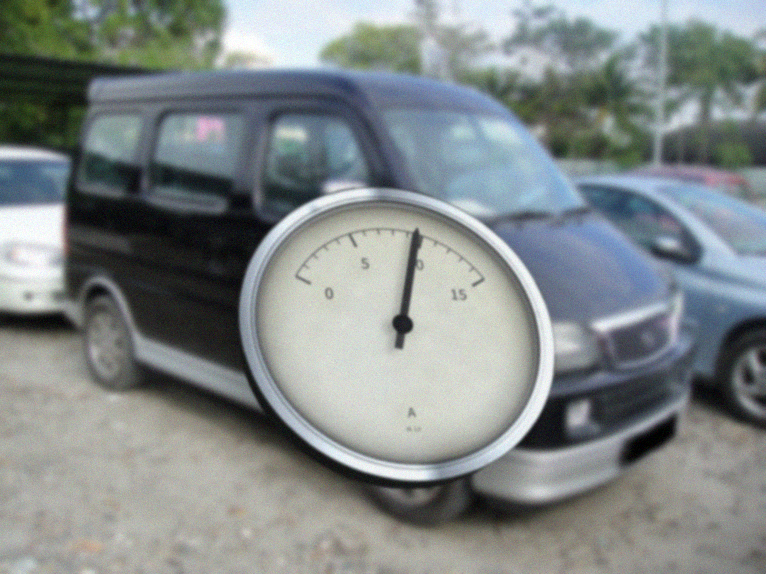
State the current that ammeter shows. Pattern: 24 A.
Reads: 9.5 A
